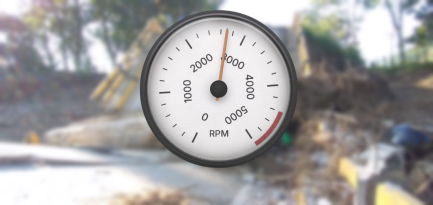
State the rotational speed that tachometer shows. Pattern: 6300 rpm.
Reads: 2700 rpm
